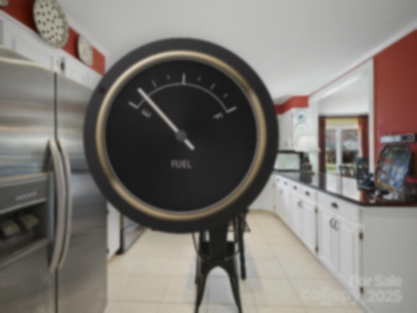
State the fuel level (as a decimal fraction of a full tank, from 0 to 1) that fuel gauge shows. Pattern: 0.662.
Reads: 0.125
